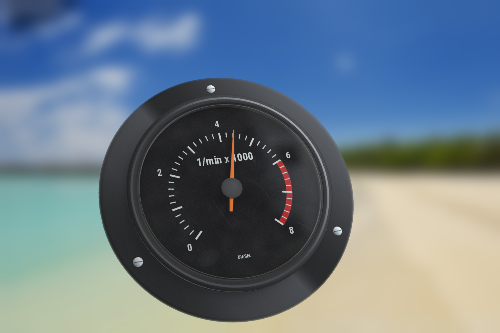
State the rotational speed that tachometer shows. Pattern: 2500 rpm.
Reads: 4400 rpm
